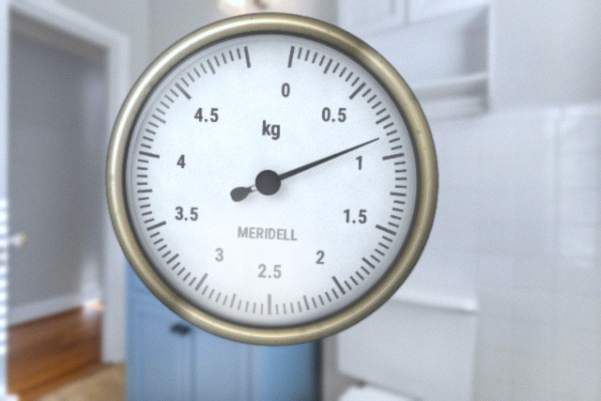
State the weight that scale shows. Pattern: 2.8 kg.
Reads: 0.85 kg
